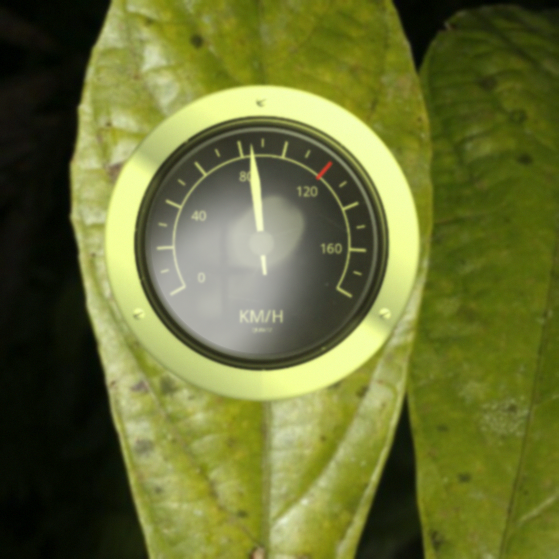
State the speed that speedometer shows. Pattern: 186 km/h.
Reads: 85 km/h
